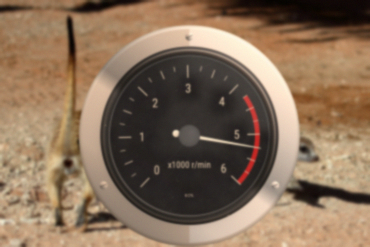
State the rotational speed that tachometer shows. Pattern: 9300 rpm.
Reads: 5250 rpm
